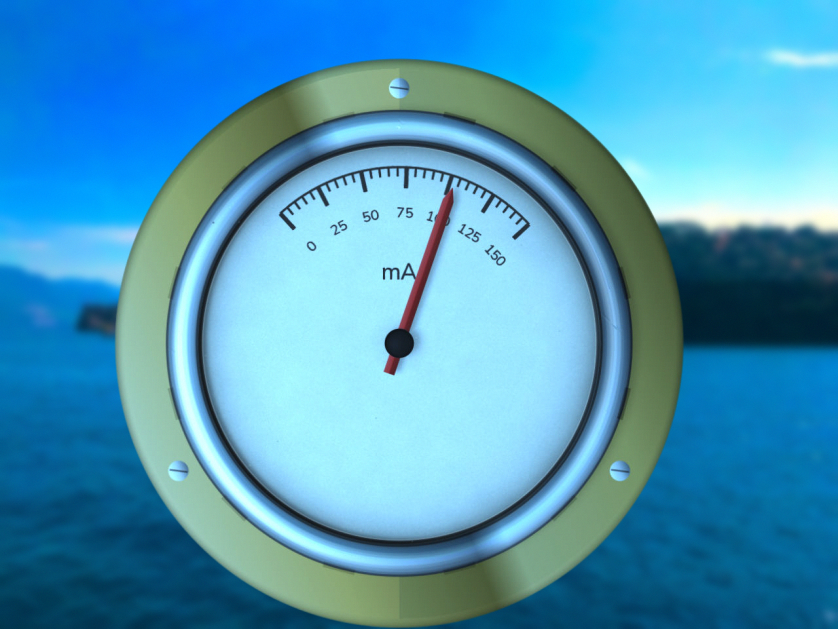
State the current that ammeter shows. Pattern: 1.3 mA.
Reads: 102.5 mA
